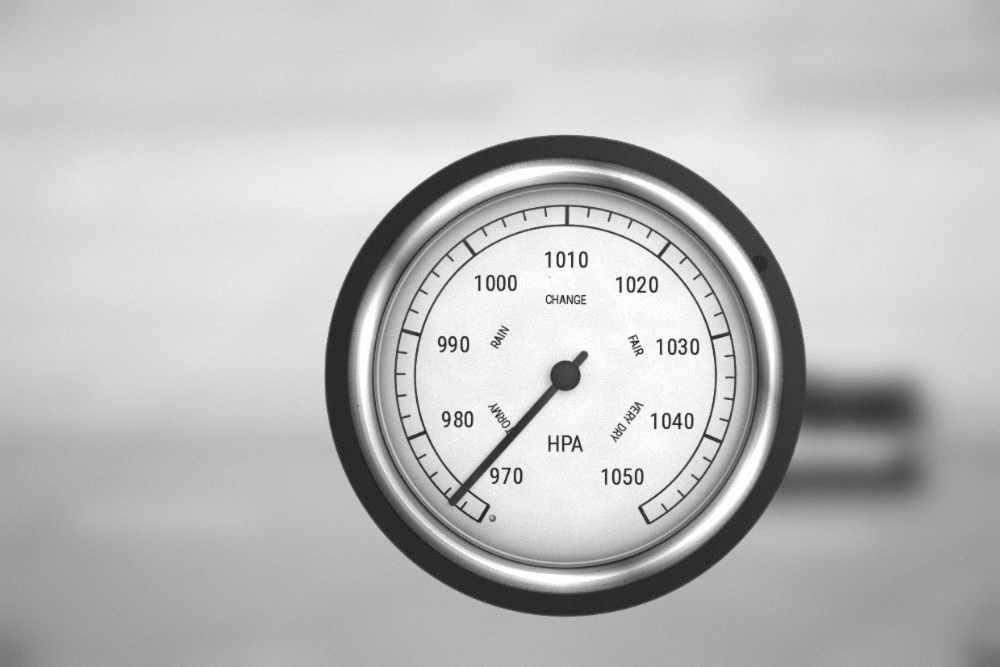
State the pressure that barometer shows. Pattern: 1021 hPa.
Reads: 973 hPa
